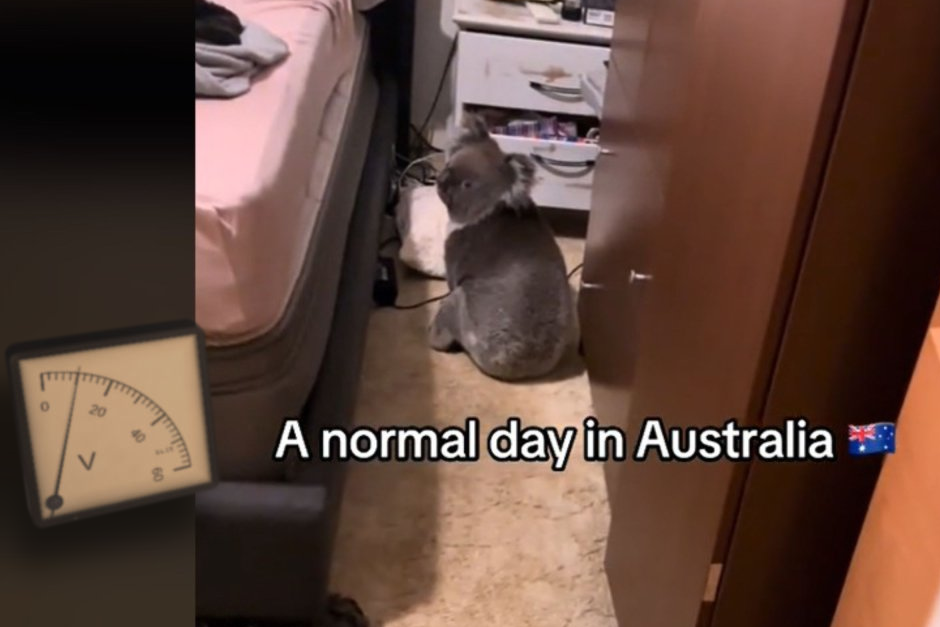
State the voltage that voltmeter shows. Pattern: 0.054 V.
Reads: 10 V
